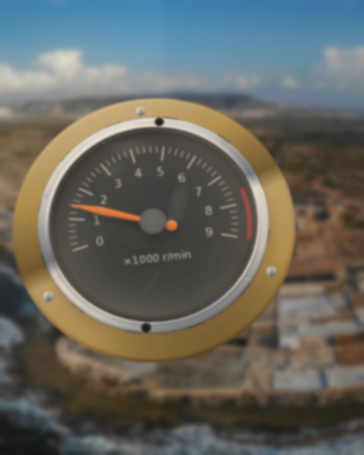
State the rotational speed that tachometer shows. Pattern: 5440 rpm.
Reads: 1400 rpm
